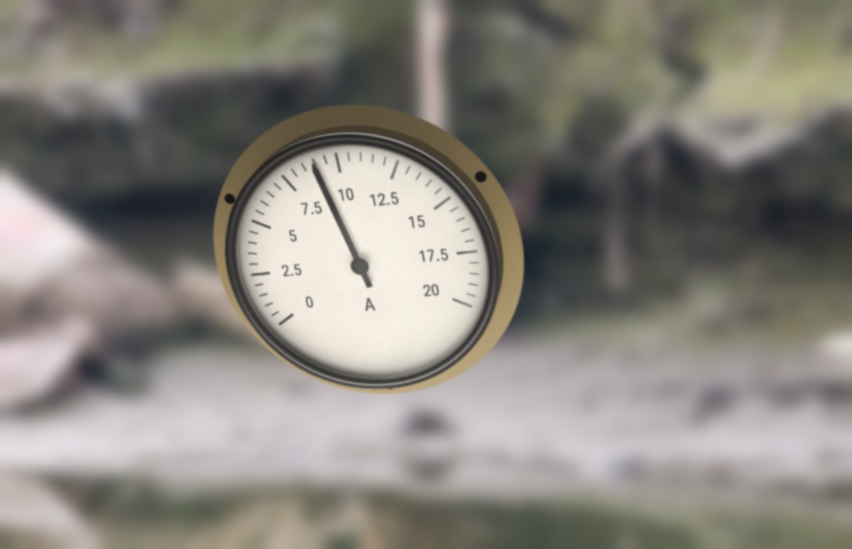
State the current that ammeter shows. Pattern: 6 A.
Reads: 9 A
